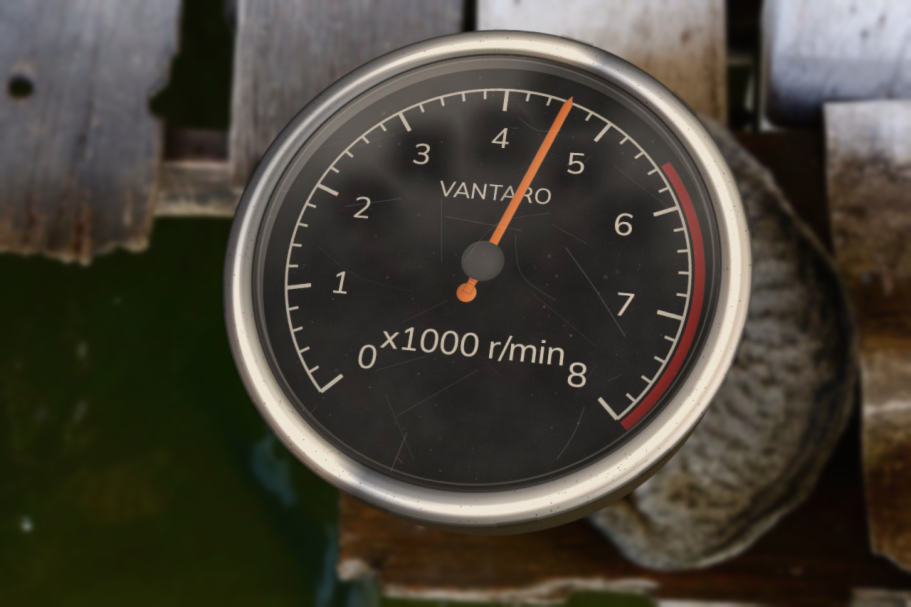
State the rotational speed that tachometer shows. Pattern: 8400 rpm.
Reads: 4600 rpm
